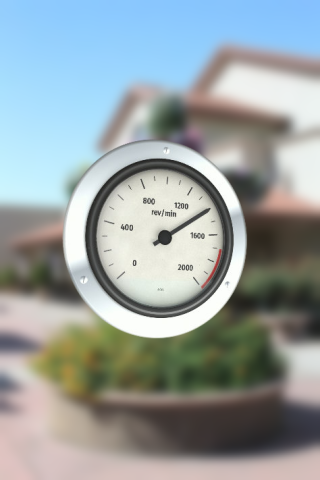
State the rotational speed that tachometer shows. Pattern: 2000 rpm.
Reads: 1400 rpm
